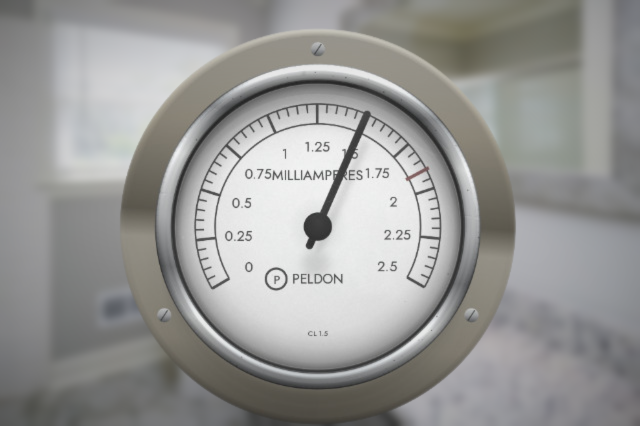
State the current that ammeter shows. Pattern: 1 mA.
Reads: 1.5 mA
